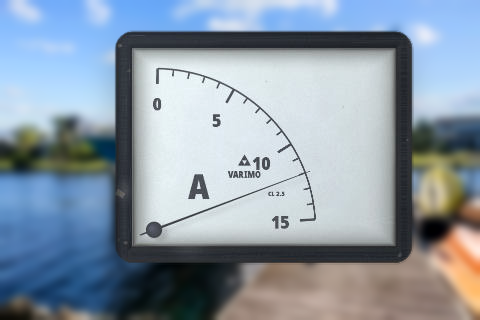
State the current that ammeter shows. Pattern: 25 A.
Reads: 12 A
